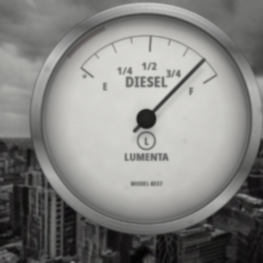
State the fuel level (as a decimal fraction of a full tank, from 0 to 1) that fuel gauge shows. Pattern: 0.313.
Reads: 0.875
